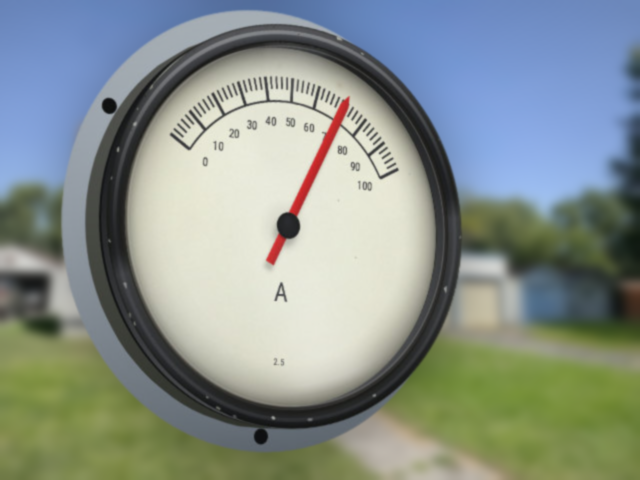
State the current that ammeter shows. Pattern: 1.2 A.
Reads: 70 A
